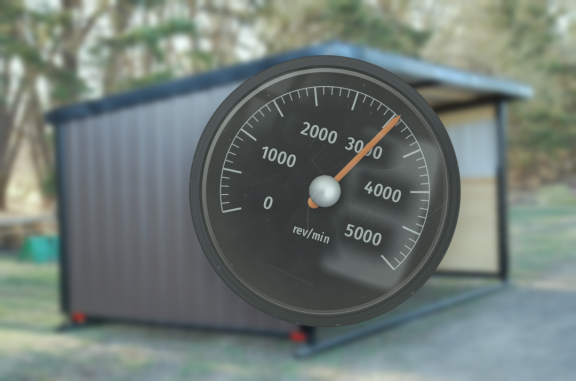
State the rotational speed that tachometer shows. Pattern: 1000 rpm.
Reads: 3050 rpm
